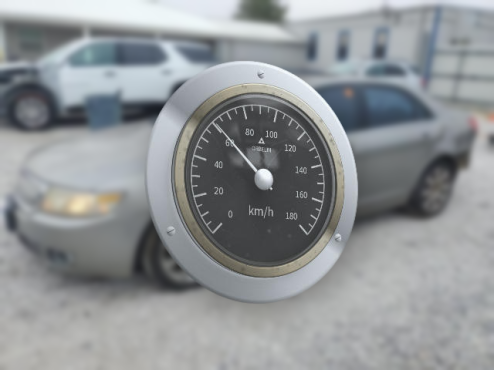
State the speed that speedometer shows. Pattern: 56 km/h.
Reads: 60 km/h
